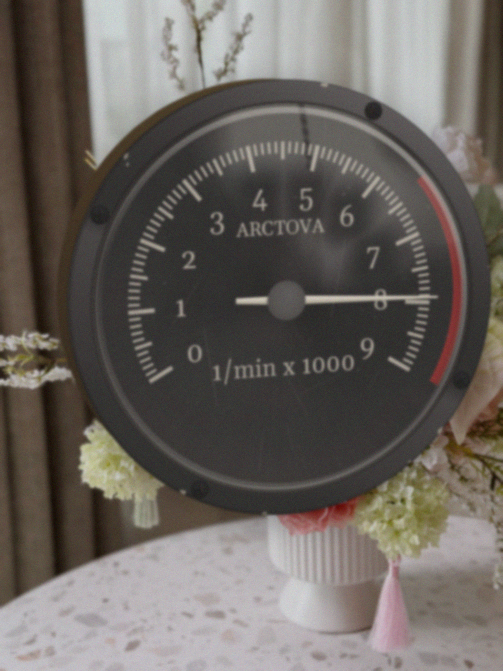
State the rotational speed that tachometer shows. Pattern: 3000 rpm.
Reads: 7900 rpm
